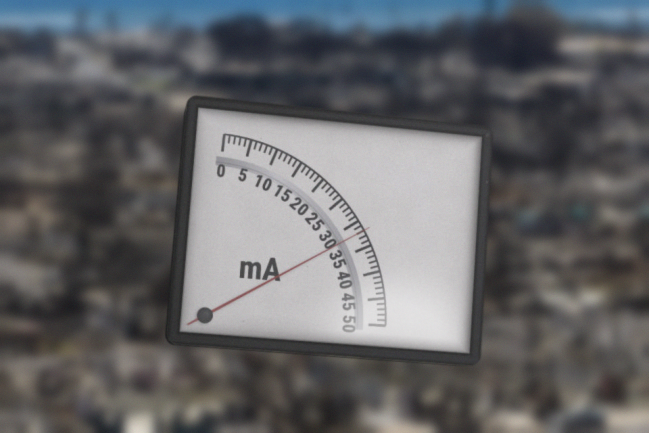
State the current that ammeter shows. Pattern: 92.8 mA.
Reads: 32 mA
